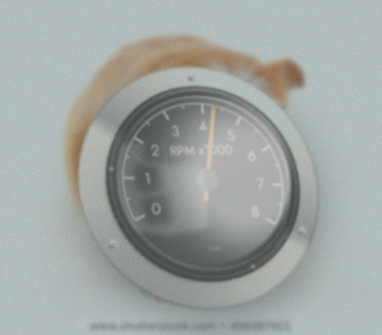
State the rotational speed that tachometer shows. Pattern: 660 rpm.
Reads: 4250 rpm
